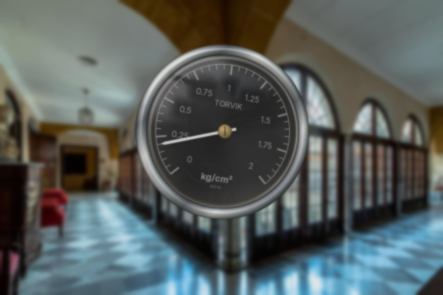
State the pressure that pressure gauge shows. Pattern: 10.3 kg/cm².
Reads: 0.2 kg/cm²
